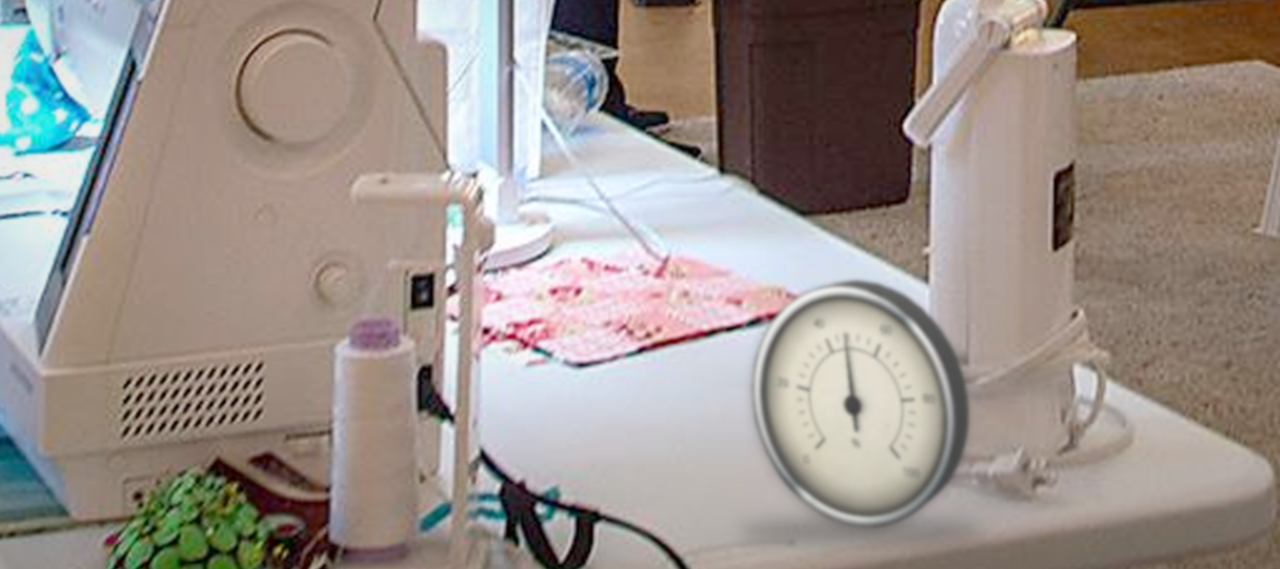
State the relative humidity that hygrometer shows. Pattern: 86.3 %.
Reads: 48 %
